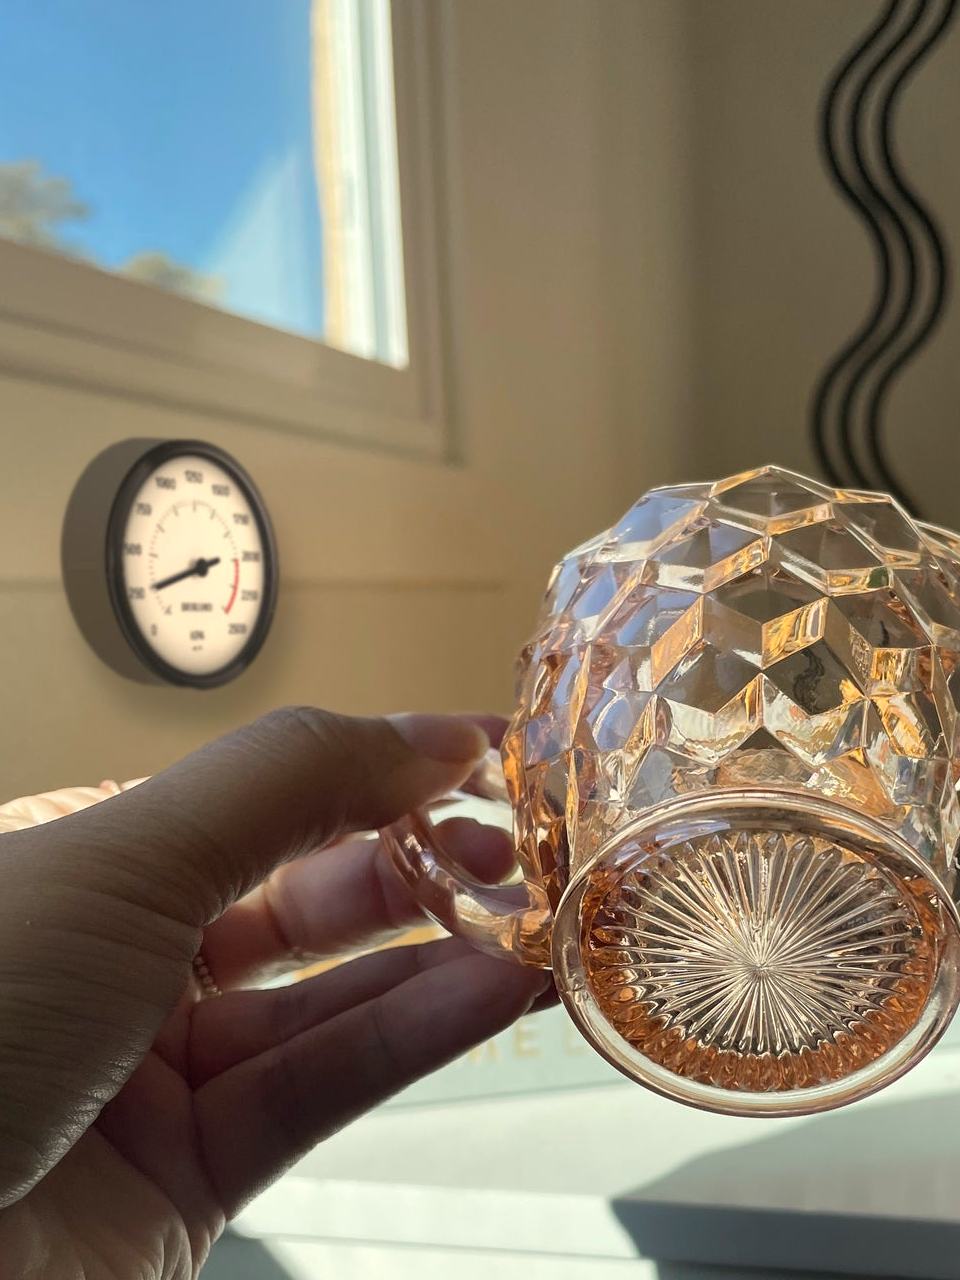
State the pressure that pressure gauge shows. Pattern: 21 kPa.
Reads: 250 kPa
